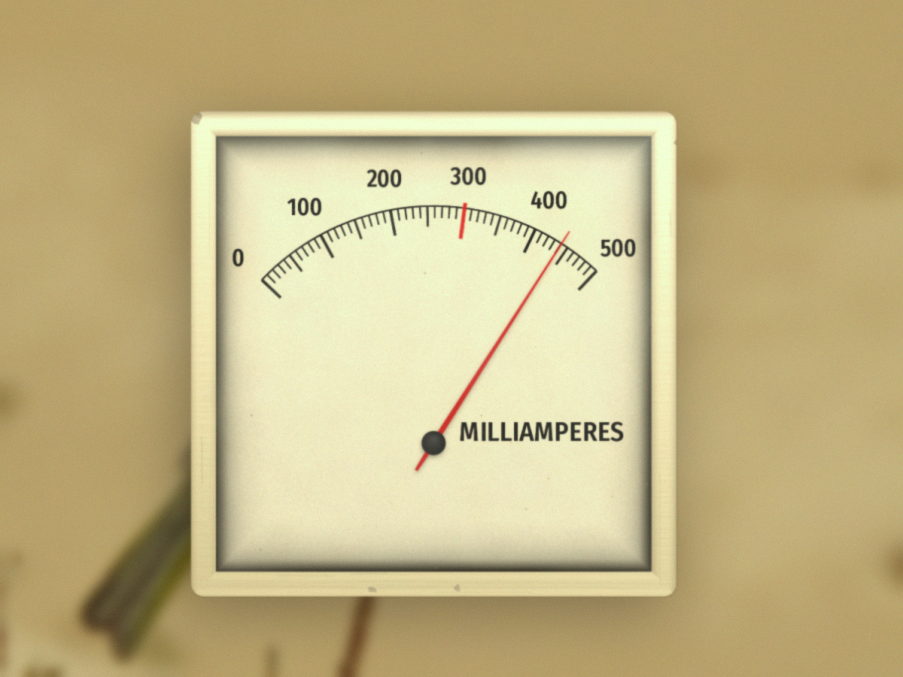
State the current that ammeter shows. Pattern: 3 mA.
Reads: 440 mA
